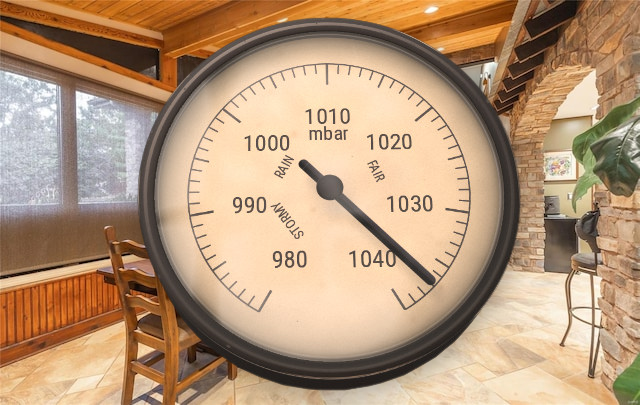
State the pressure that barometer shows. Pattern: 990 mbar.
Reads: 1037 mbar
